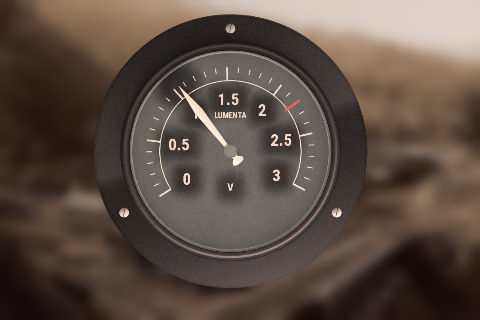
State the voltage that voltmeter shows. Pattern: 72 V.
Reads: 1.05 V
